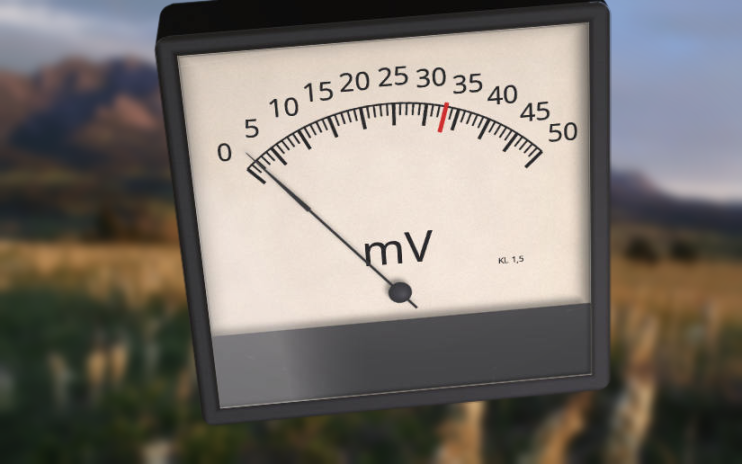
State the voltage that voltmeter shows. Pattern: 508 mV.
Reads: 2 mV
